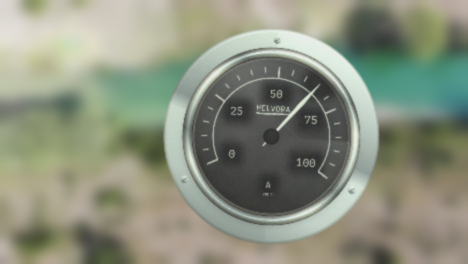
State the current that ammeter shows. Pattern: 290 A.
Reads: 65 A
